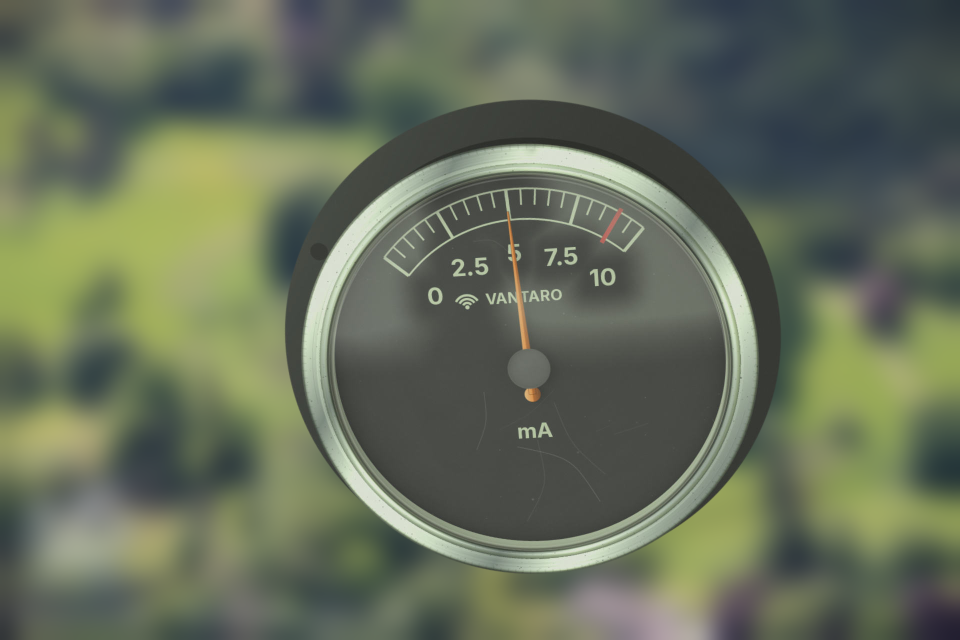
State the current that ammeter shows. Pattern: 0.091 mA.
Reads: 5 mA
